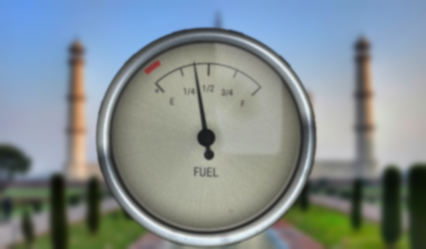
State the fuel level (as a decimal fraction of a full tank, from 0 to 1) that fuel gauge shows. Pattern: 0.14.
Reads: 0.375
